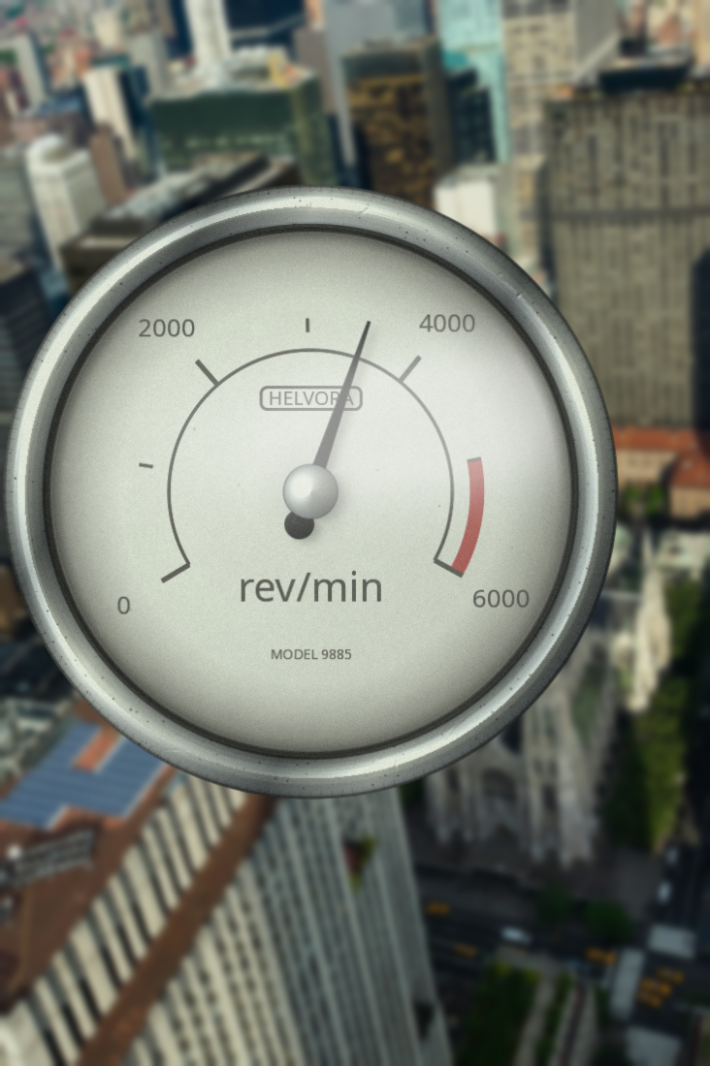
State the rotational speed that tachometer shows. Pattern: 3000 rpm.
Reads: 3500 rpm
